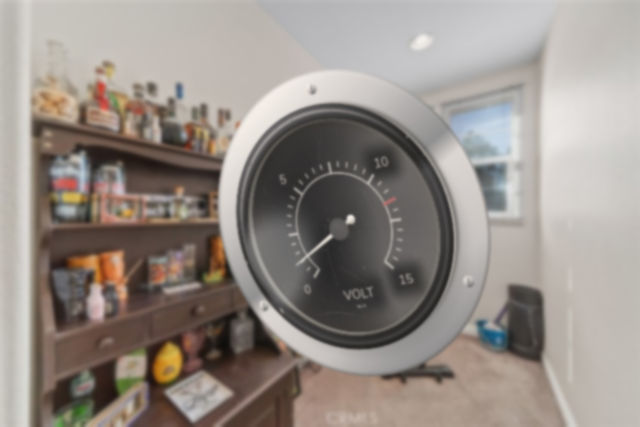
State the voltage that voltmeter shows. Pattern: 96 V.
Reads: 1 V
